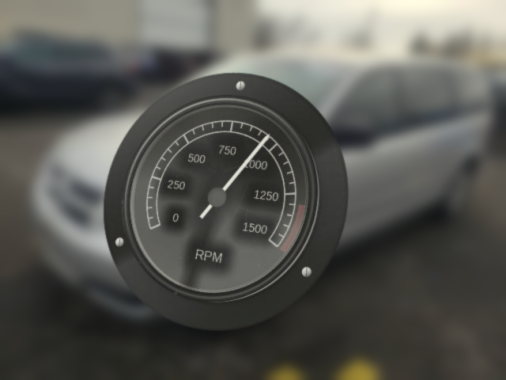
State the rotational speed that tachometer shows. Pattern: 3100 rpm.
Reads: 950 rpm
